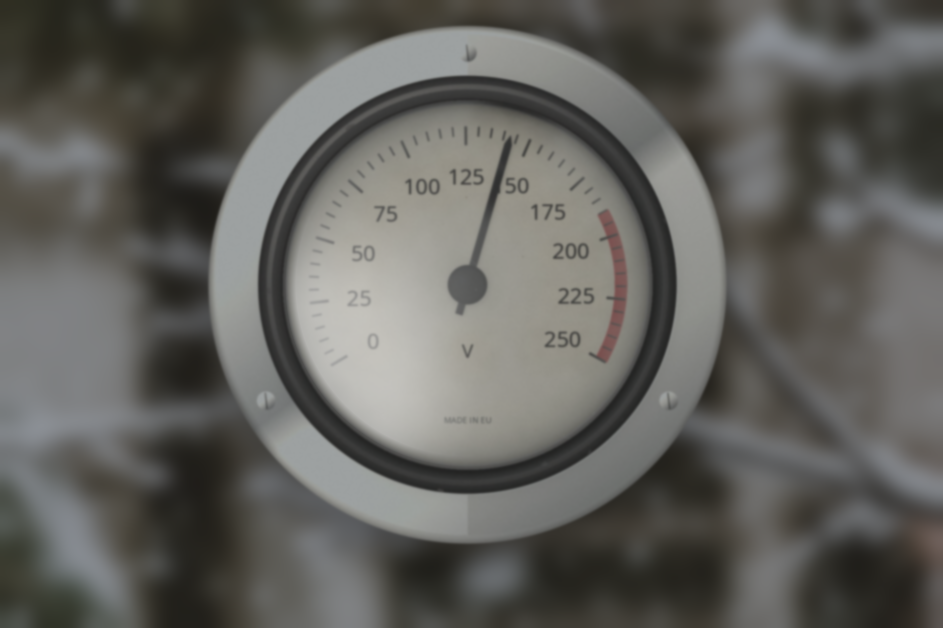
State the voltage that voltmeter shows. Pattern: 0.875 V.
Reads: 142.5 V
